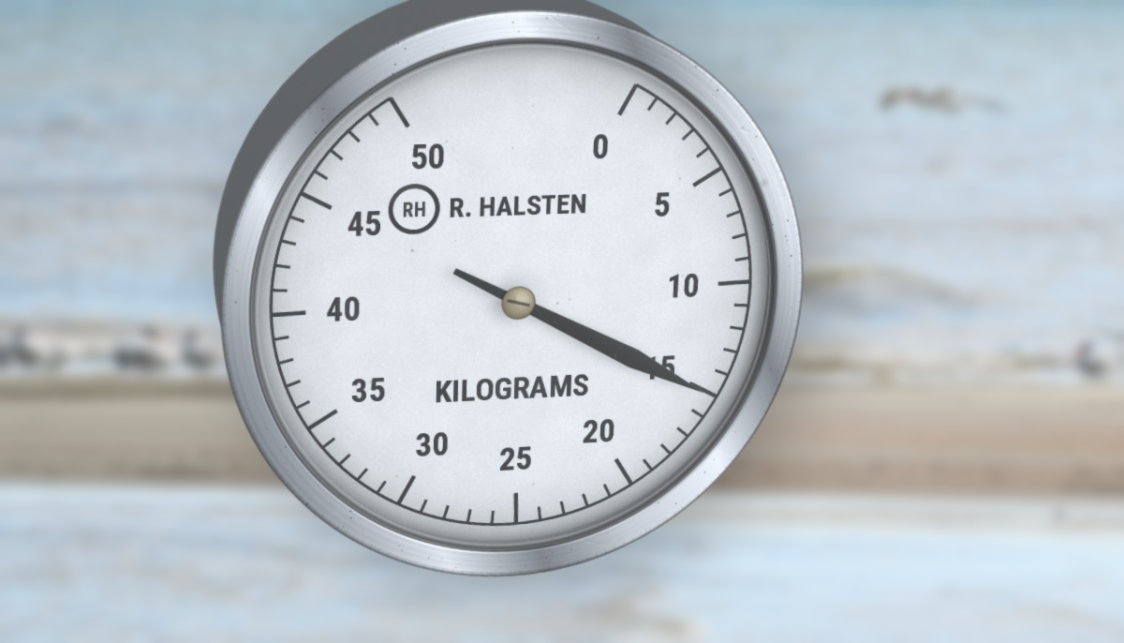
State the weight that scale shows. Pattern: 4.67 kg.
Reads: 15 kg
